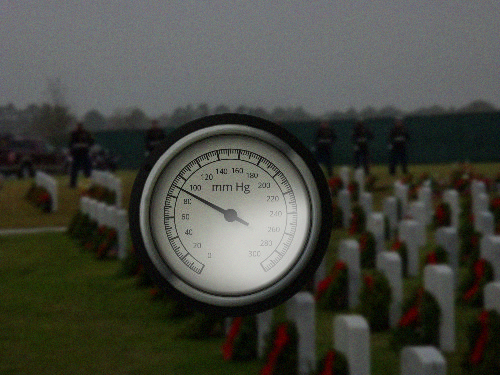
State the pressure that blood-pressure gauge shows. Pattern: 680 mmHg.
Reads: 90 mmHg
